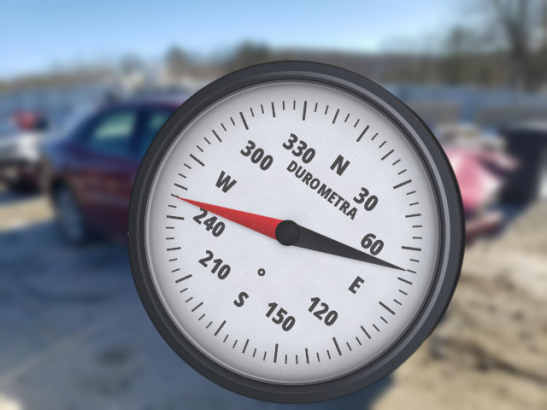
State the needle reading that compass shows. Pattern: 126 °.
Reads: 250 °
